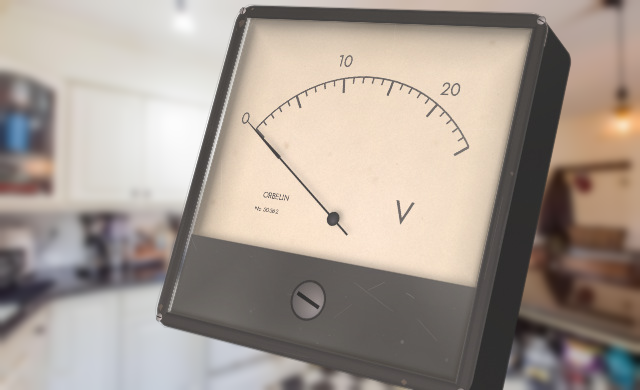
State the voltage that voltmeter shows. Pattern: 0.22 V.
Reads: 0 V
